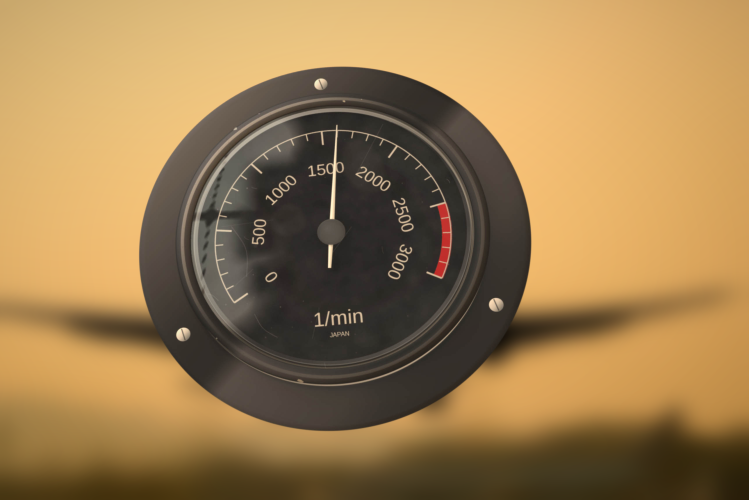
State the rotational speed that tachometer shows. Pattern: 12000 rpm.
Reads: 1600 rpm
